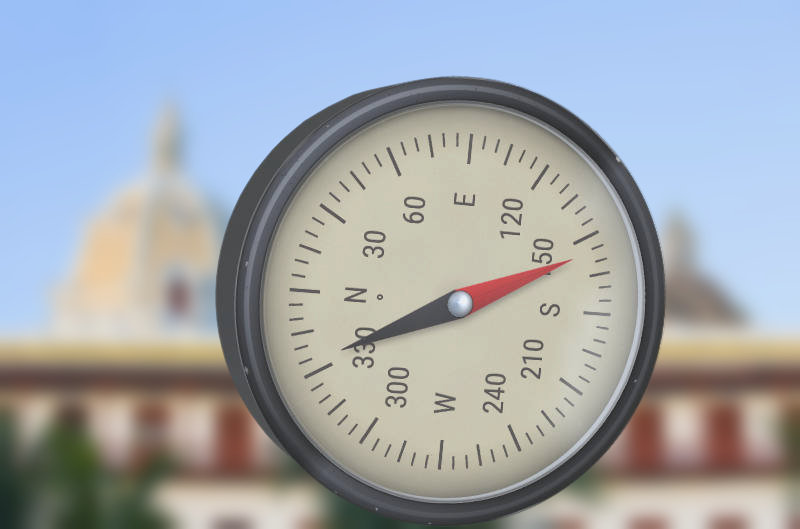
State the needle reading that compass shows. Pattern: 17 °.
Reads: 155 °
